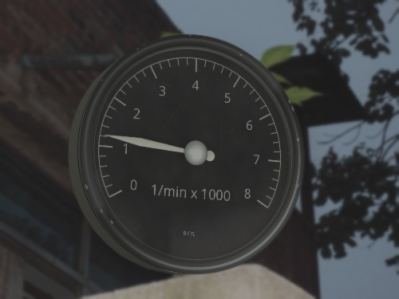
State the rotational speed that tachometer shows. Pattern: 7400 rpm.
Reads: 1200 rpm
